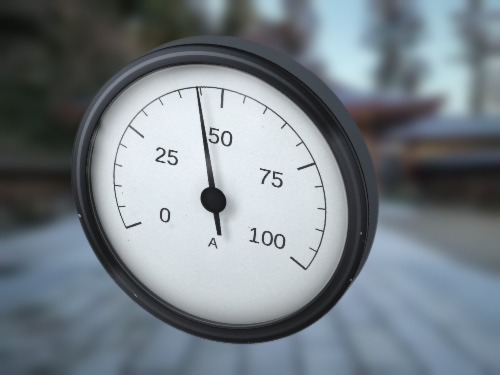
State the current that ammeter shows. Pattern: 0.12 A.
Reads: 45 A
